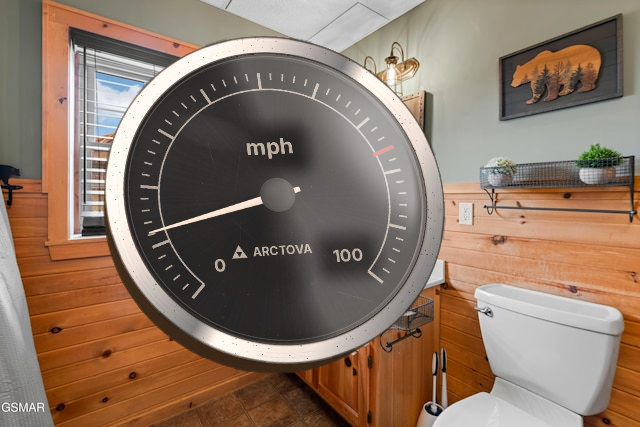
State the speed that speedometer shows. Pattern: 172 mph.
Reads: 12 mph
